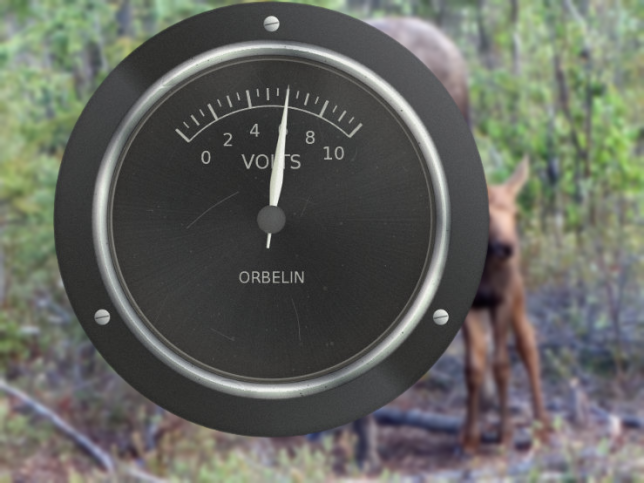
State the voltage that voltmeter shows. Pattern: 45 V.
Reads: 6 V
